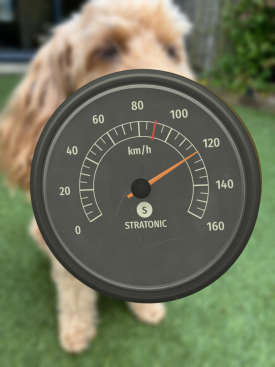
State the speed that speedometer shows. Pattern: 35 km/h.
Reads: 120 km/h
